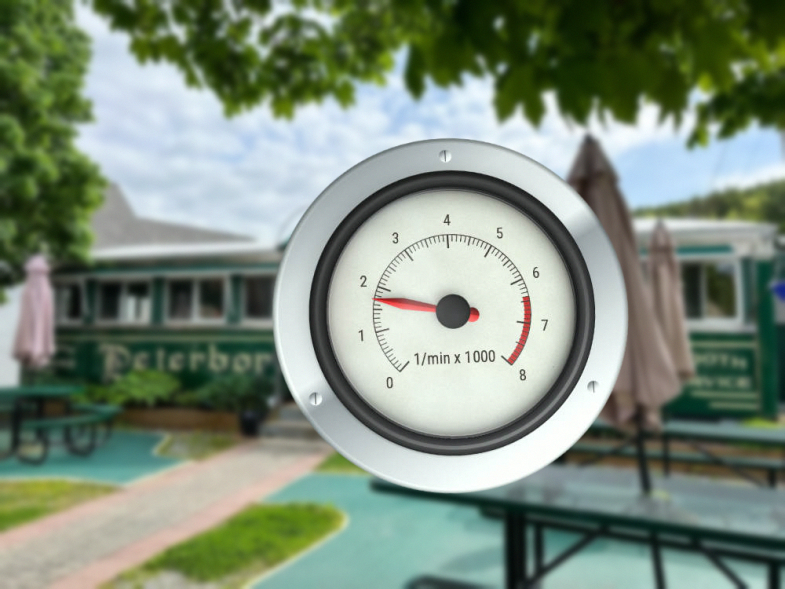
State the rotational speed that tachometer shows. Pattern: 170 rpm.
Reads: 1700 rpm
